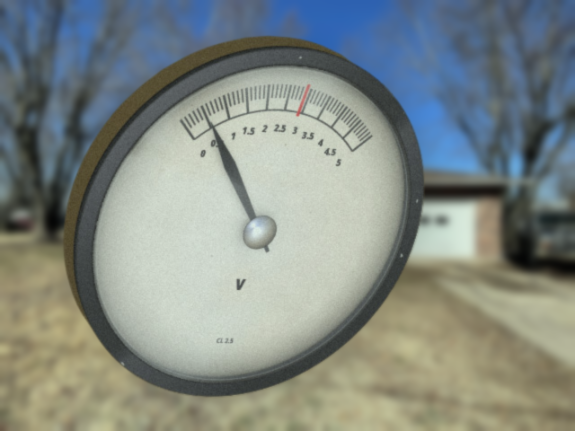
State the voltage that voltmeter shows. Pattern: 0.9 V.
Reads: 0.5 V
